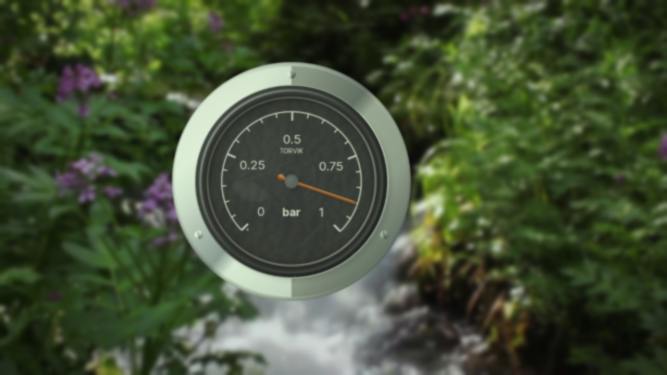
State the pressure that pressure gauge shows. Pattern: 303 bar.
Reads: 0.9 bar
